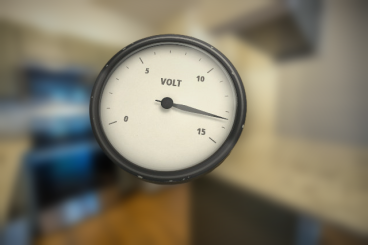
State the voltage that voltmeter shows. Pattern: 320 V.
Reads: 13.5 V
